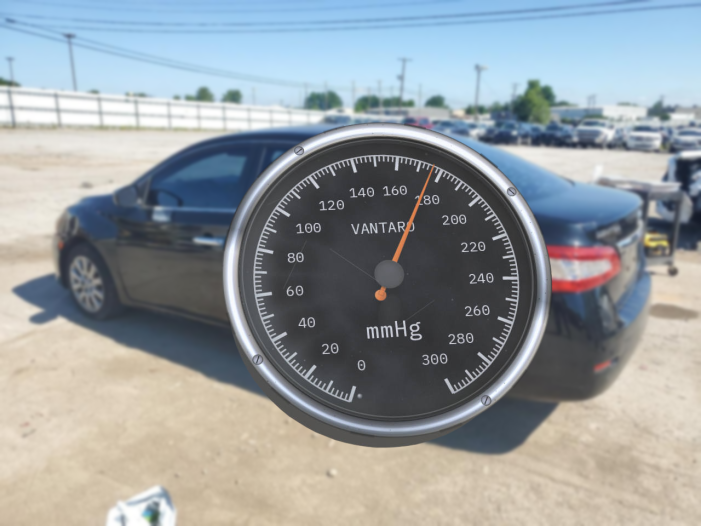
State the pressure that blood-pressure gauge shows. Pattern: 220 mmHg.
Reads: 176 mmHg
